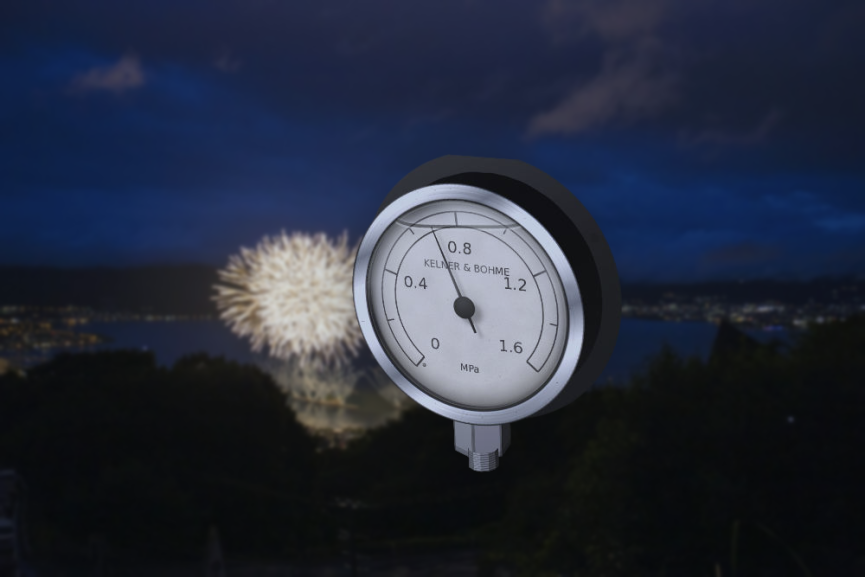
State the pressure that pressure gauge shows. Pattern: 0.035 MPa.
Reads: 0.7 MPa
